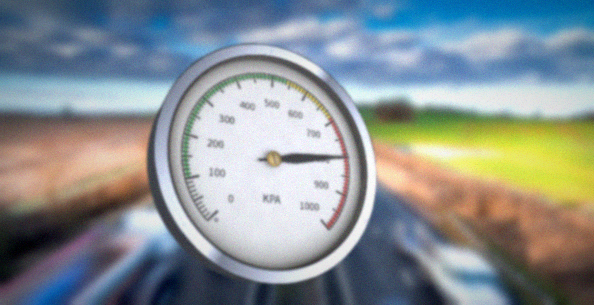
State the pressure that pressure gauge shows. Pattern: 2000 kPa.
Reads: 800 kPa
